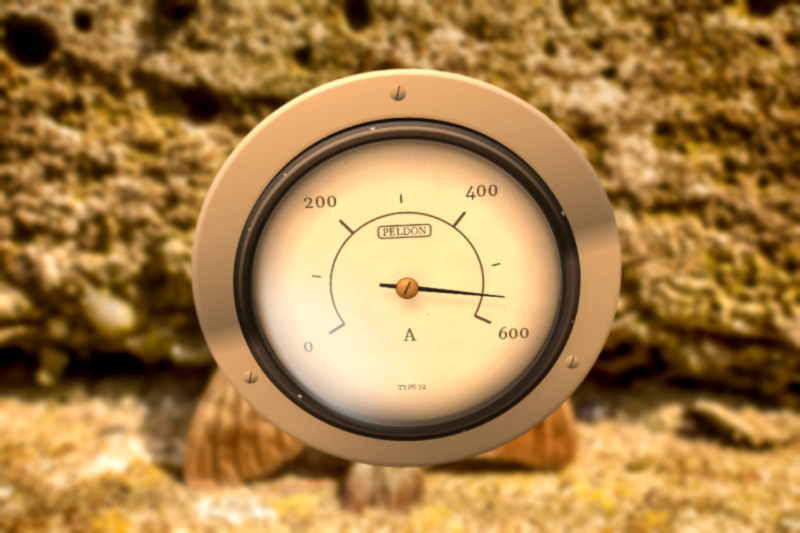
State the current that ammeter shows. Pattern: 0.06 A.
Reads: 550 A
